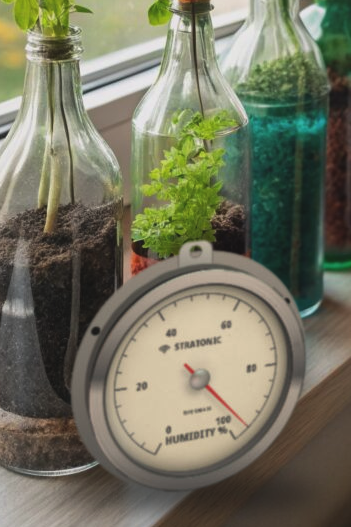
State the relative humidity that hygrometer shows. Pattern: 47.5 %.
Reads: 96 %
